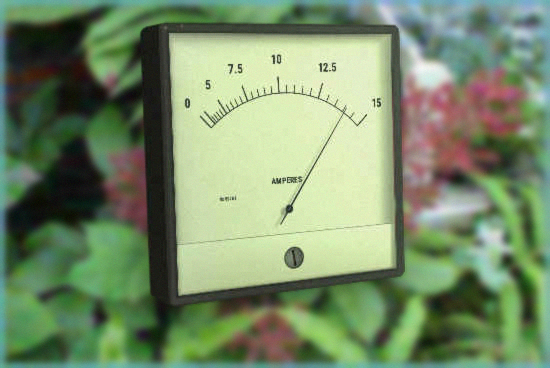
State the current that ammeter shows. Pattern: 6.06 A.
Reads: 14 A
